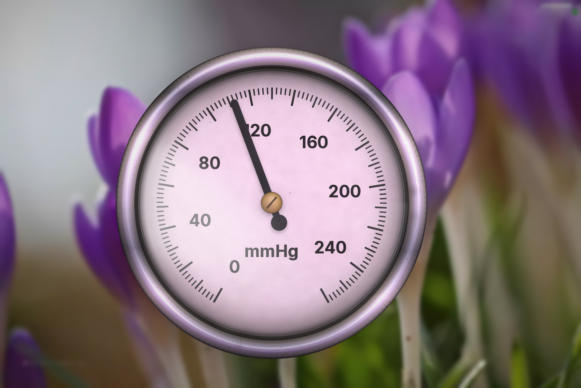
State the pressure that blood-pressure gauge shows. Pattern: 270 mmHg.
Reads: 112 mmHg
